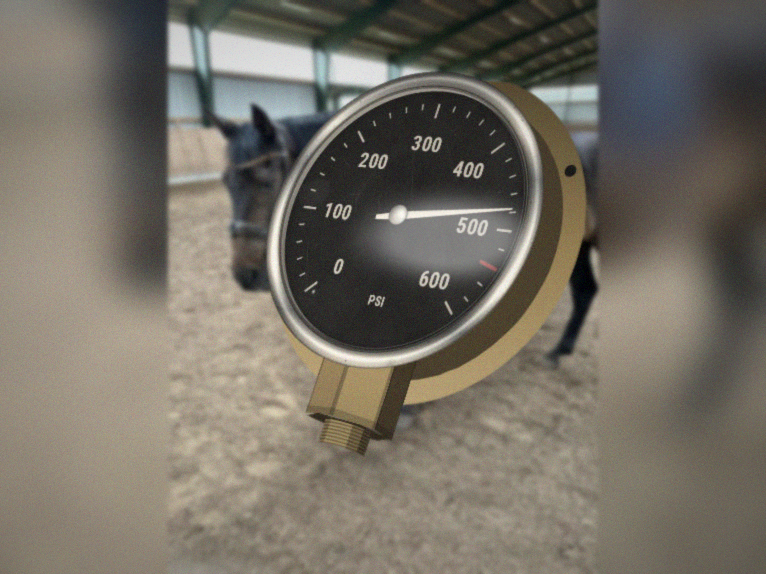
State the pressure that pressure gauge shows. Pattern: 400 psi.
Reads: 480 psi
